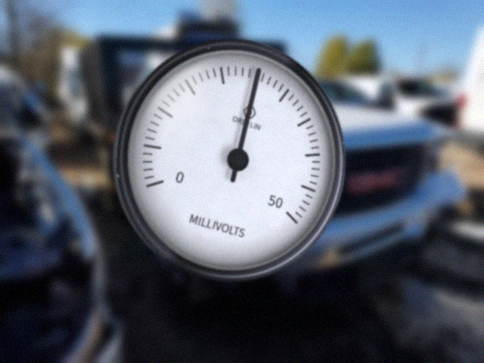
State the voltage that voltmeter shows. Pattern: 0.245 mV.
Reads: 25 mV
